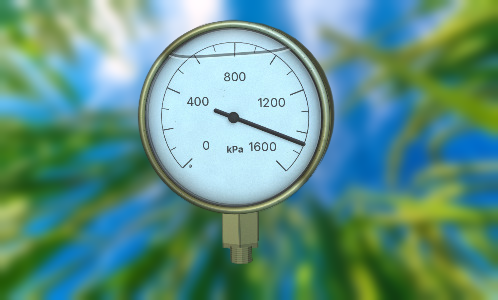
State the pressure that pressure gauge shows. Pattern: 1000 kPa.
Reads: 1450 kPa
